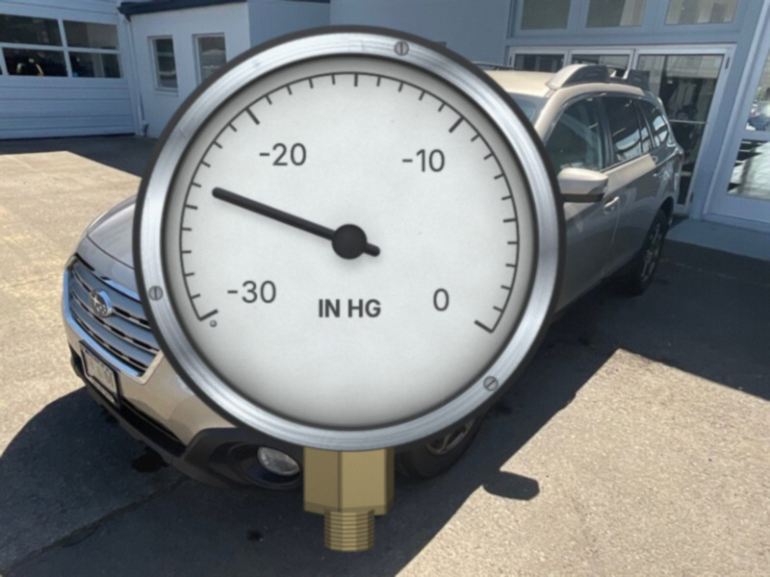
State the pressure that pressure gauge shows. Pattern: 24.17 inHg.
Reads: -24 inHg
